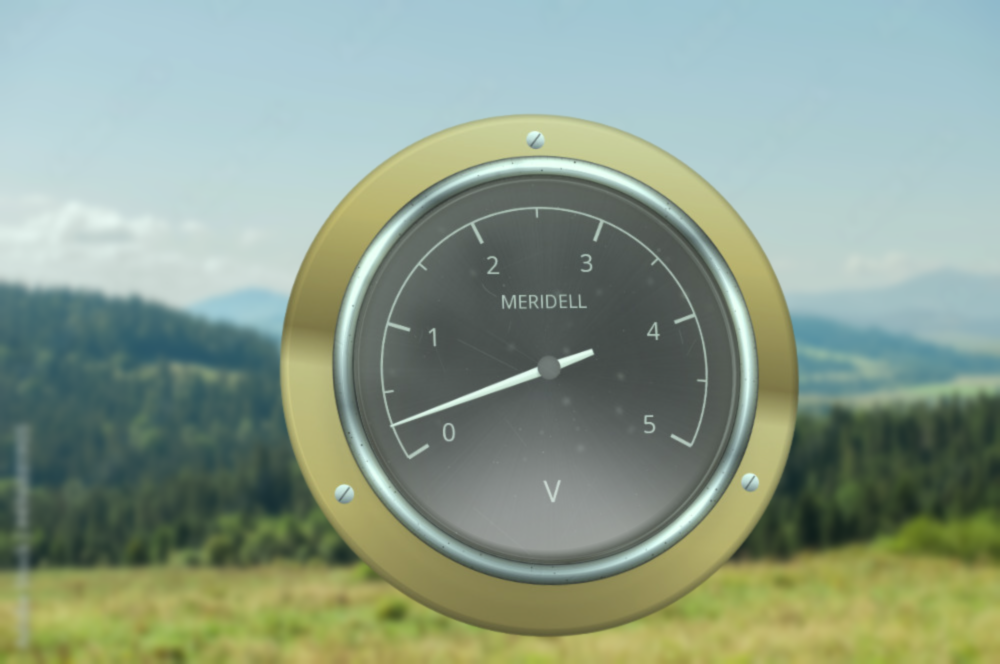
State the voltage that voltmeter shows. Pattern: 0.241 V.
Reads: 0.25 V
